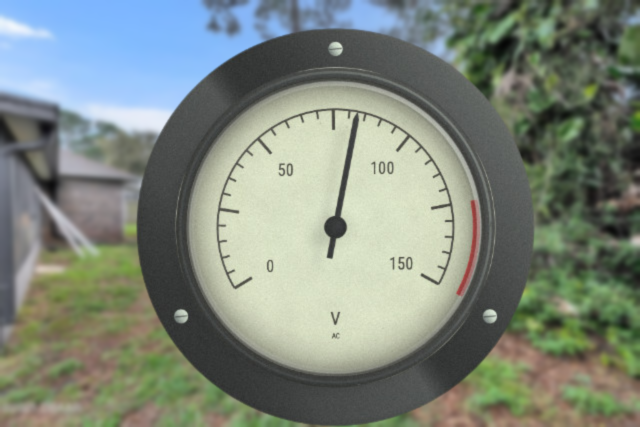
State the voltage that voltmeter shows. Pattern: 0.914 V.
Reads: 82.5 V
